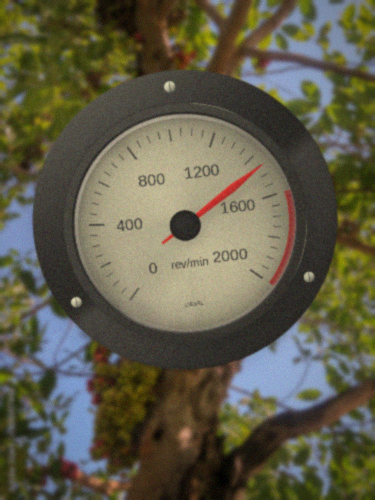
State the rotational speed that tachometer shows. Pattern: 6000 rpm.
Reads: 1450 rpm
